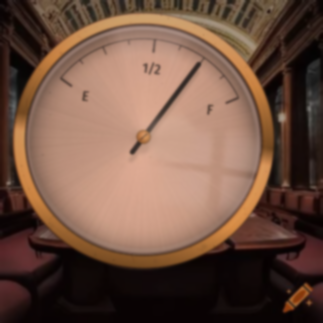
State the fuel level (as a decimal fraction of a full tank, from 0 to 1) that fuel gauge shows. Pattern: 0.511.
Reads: 0.75
